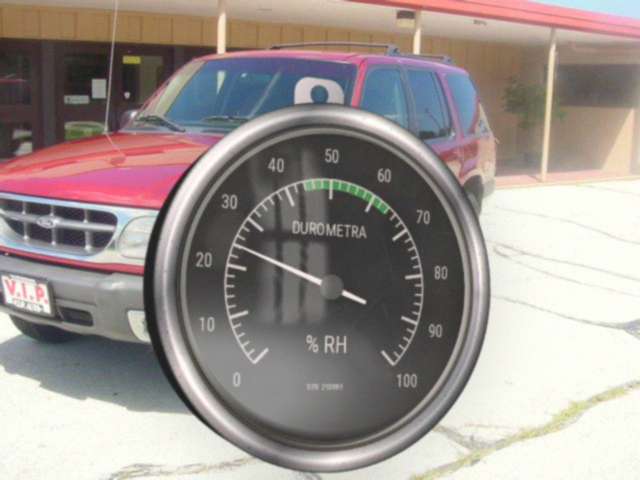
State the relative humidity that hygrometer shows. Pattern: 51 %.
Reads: 24 %
